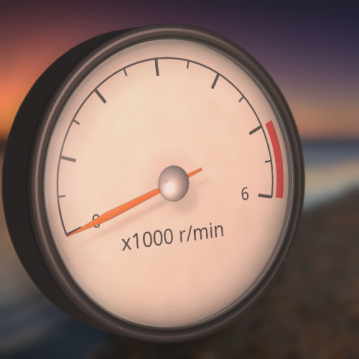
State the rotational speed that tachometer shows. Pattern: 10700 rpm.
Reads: 0 rpm
